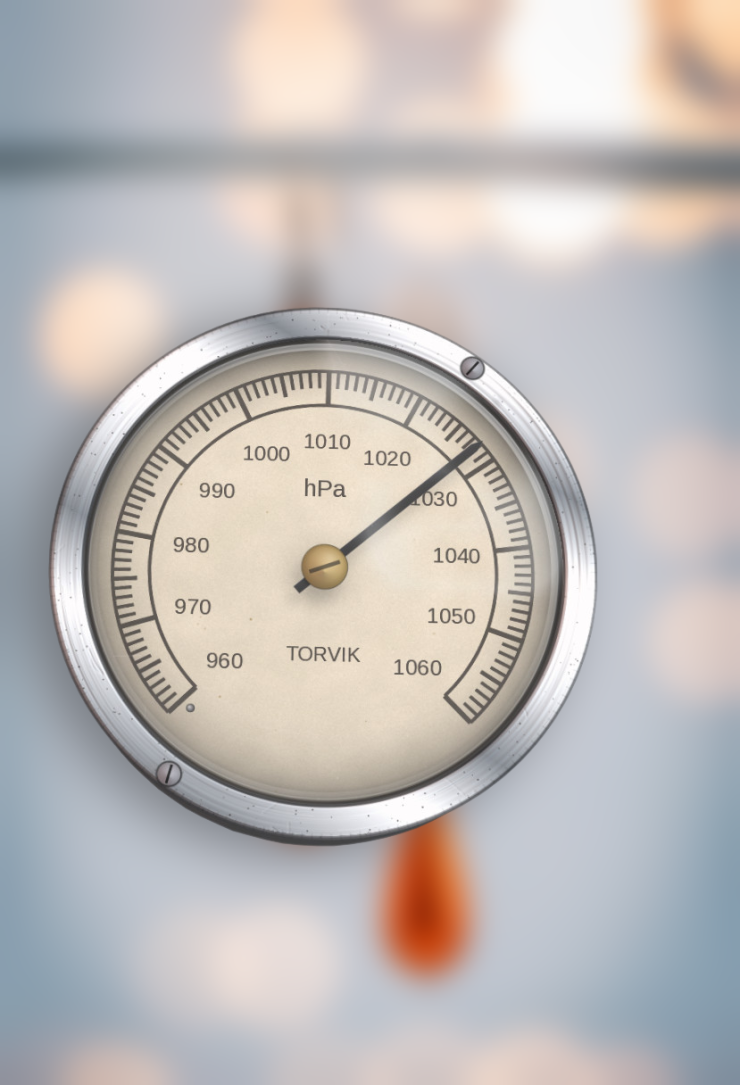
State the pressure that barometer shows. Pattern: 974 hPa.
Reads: 1028 hPa
